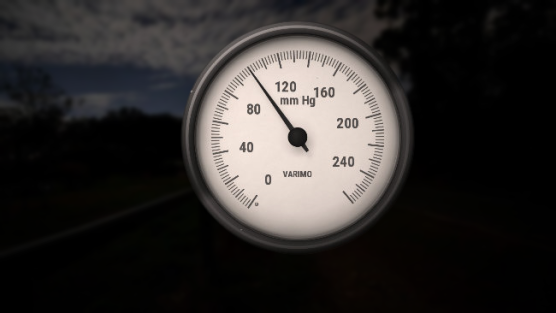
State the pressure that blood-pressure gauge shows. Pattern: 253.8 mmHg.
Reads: 100 mmHg
